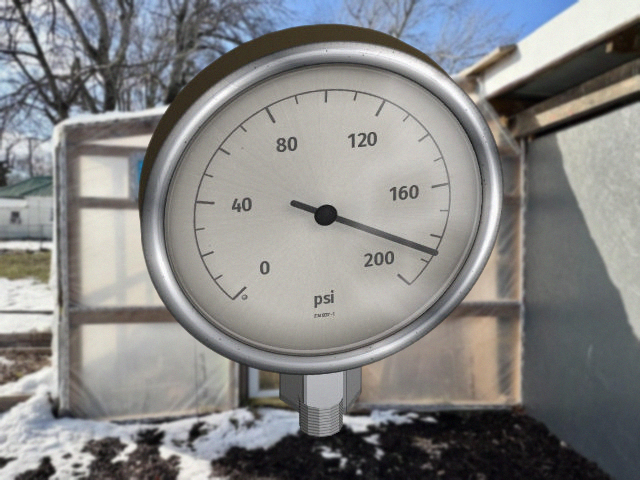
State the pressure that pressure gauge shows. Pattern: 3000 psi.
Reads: 185 psi
